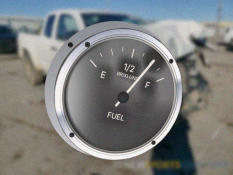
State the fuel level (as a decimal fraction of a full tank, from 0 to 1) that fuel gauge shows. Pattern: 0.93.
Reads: 0.75
